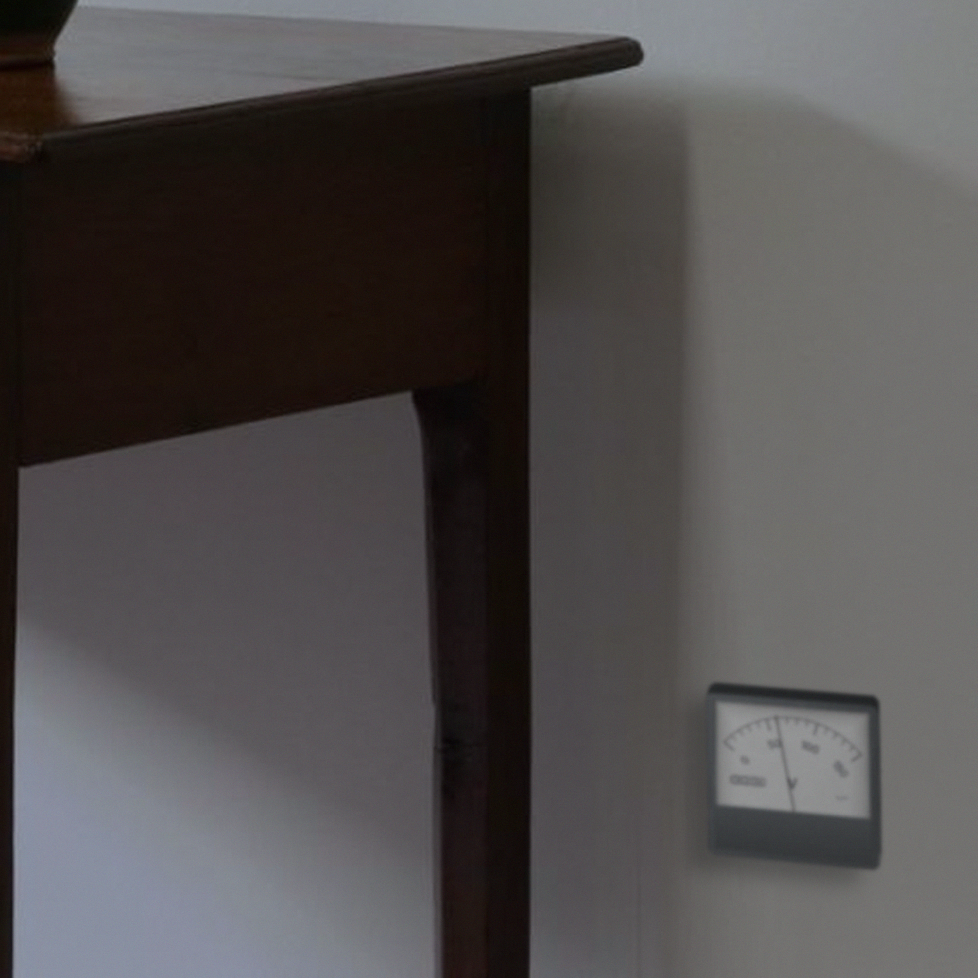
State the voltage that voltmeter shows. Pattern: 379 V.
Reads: 60 V
